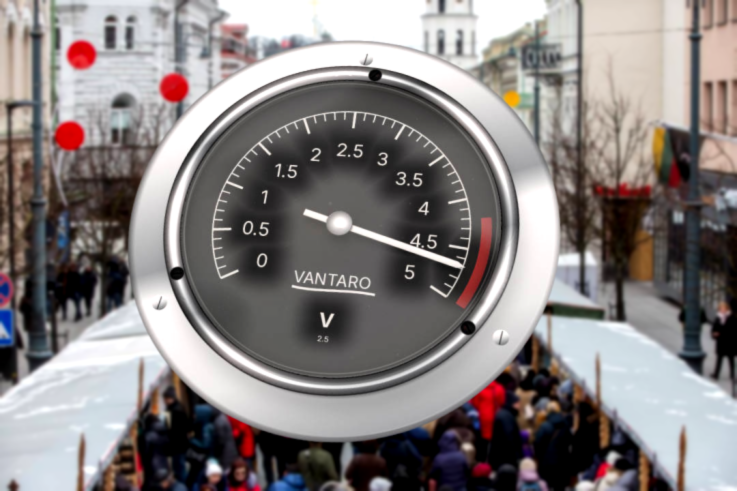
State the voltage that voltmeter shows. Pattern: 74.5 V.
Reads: 4.7 V
